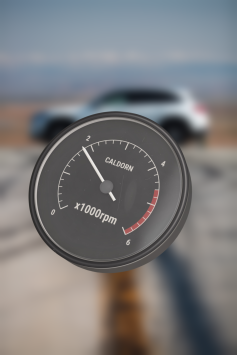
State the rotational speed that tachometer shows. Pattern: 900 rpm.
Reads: 1800 rpm
